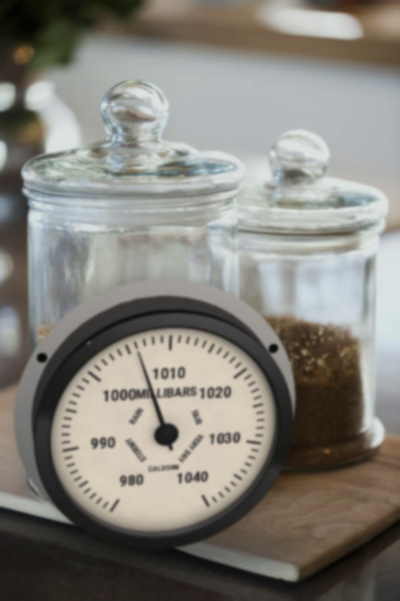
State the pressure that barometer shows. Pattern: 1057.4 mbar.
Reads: 1006 mbar
